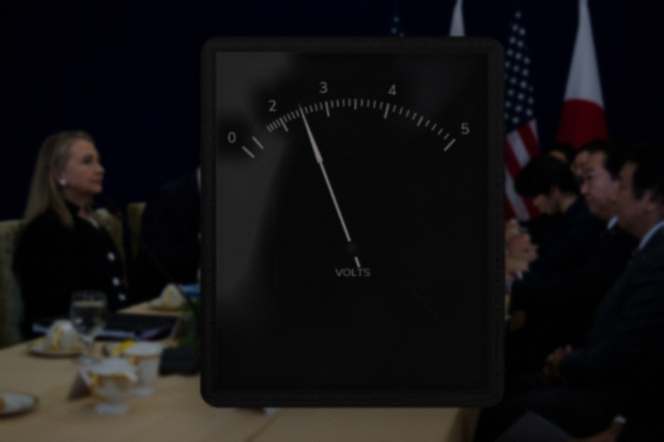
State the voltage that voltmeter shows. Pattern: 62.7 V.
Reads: 2.5 V
